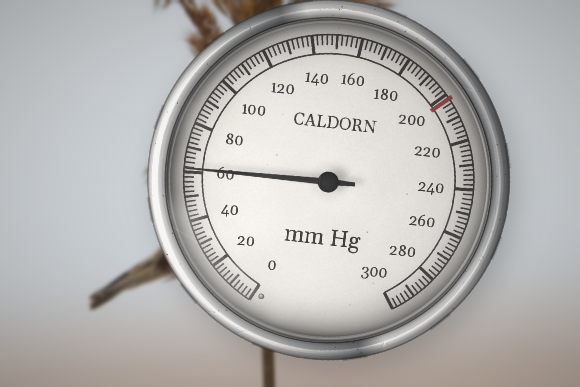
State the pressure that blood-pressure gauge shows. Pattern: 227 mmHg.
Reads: 62 mmHg
